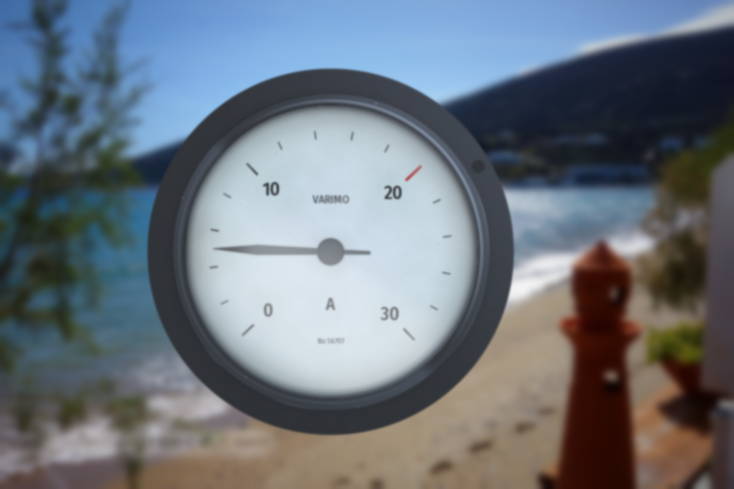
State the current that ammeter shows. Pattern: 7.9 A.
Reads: 5 A
